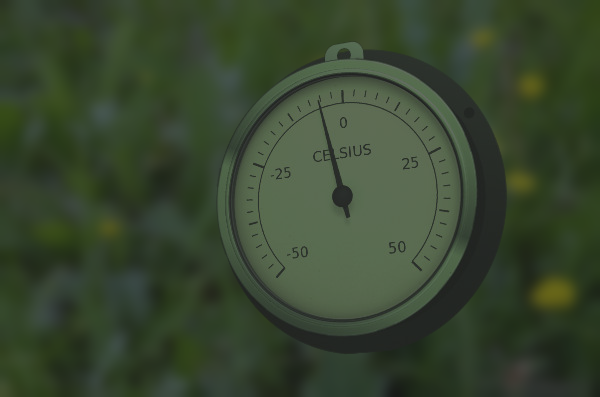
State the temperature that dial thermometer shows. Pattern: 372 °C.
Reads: -5 °C
